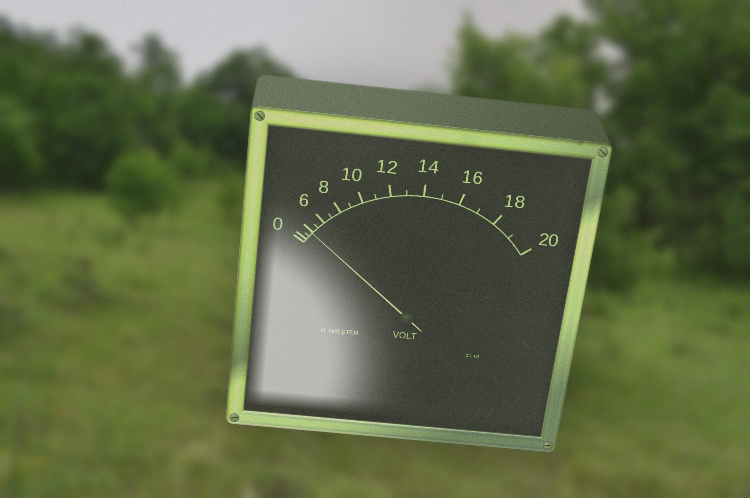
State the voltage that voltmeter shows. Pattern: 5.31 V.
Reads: 4 V
